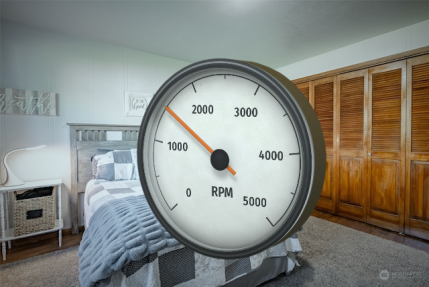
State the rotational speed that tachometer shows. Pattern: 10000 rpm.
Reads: 1500 rpm
